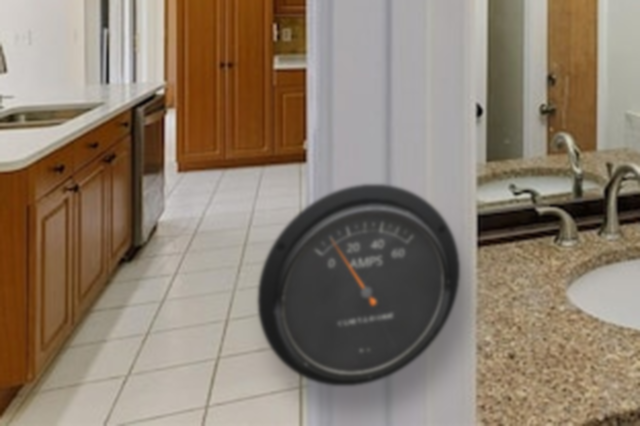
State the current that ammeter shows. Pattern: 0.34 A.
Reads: 10 A
